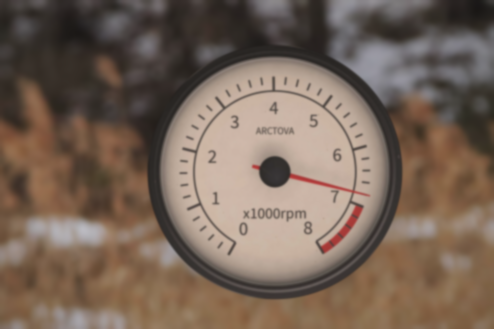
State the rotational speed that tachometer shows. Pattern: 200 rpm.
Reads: 6800 rpm
